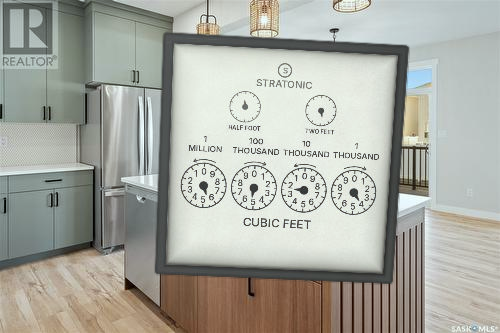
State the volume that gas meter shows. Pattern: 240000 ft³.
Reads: 552400 ft³
